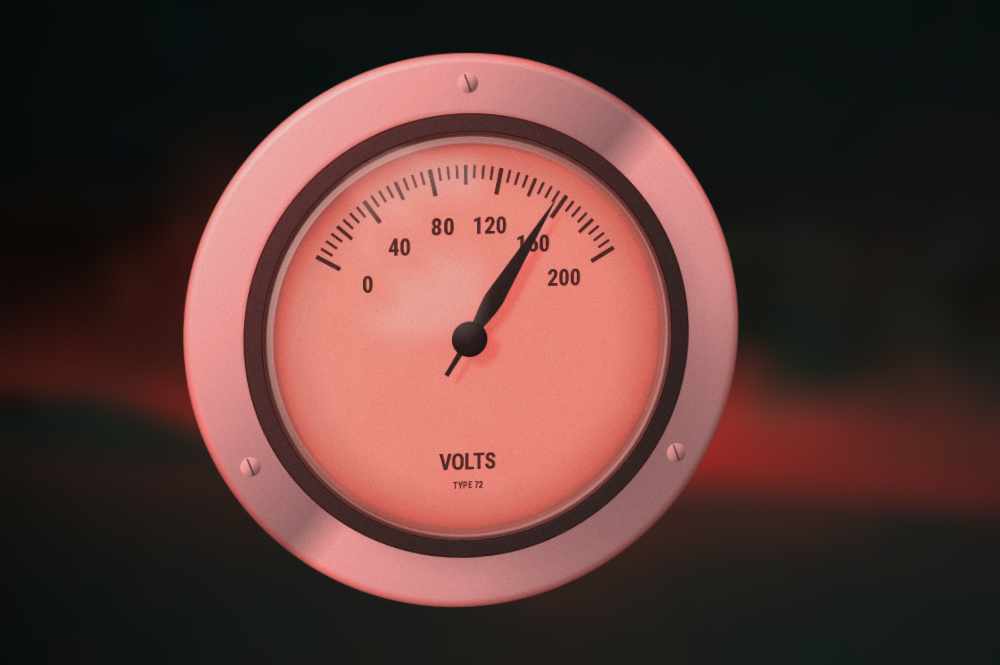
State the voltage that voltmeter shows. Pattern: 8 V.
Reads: 155 V
